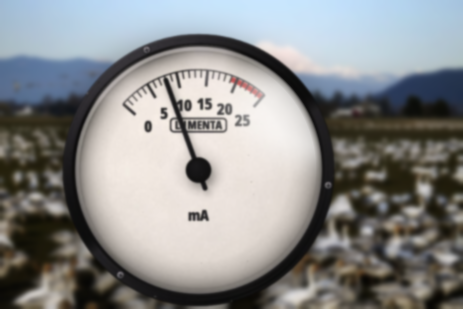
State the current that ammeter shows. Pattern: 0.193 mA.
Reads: 8 mA
